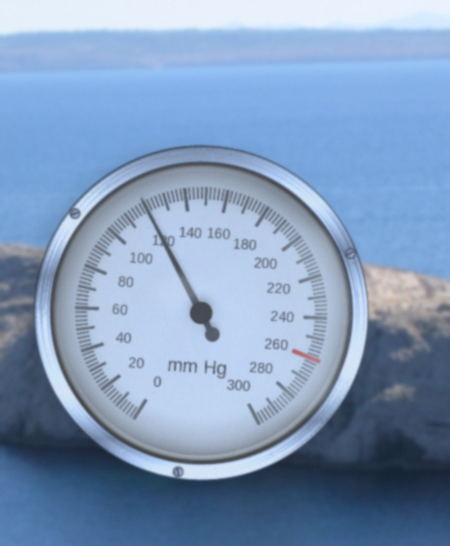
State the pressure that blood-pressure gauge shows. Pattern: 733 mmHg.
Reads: 120 mmHg
